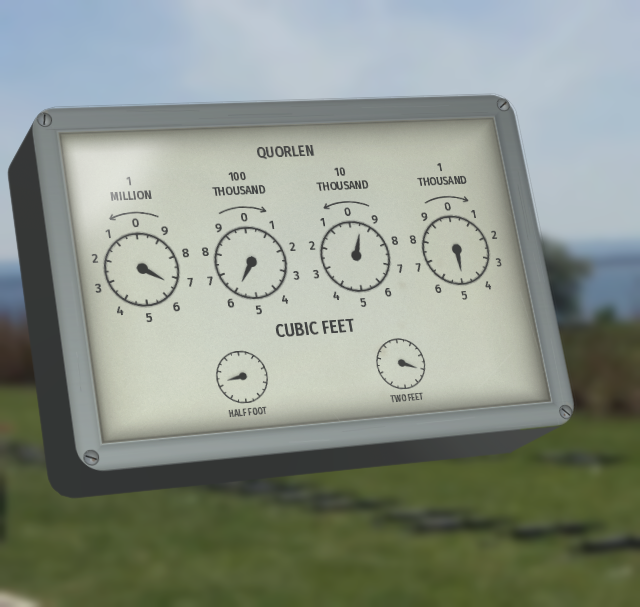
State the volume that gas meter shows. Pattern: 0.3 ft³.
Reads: 659500 ft³
